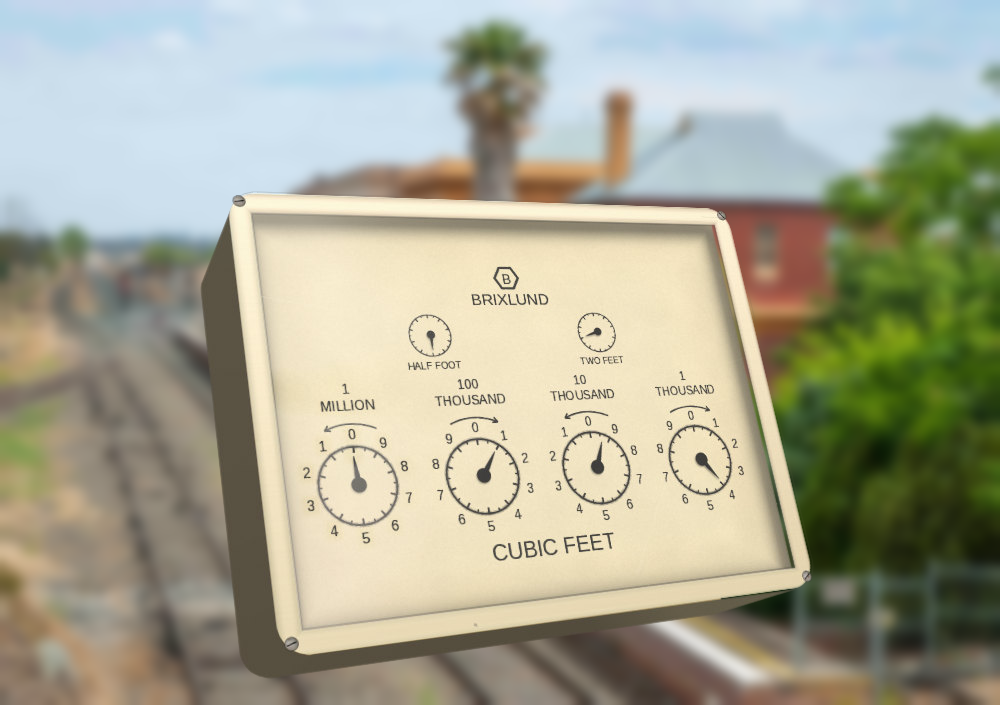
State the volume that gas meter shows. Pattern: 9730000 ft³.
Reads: 9400 ft³
